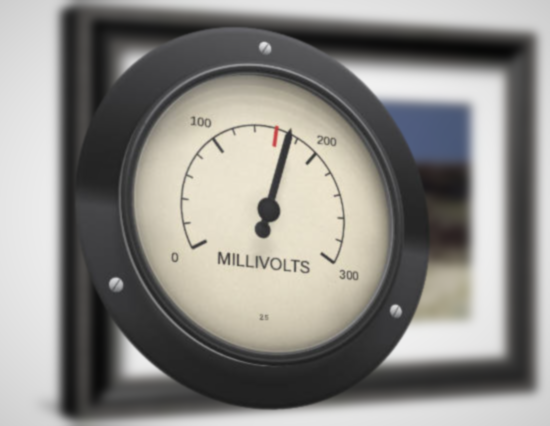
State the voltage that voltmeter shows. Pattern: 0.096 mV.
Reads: 170 mV
